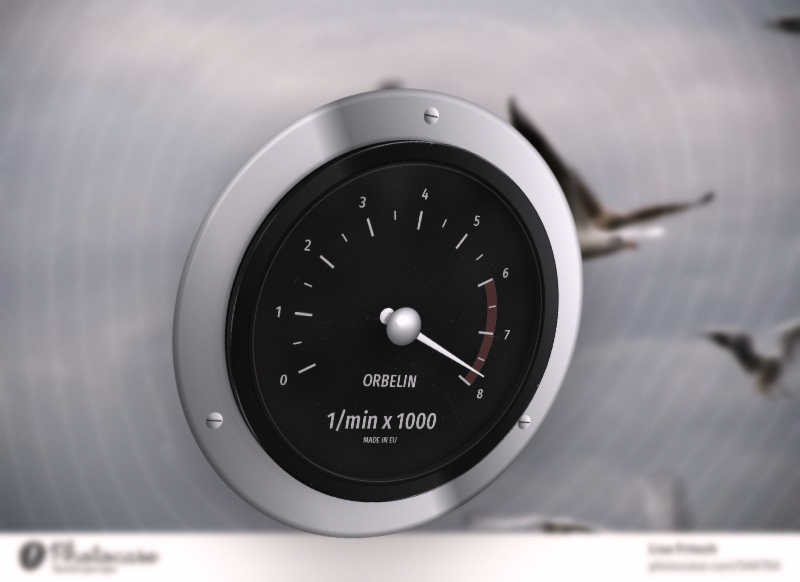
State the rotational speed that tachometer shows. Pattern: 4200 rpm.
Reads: 7750 rpm
